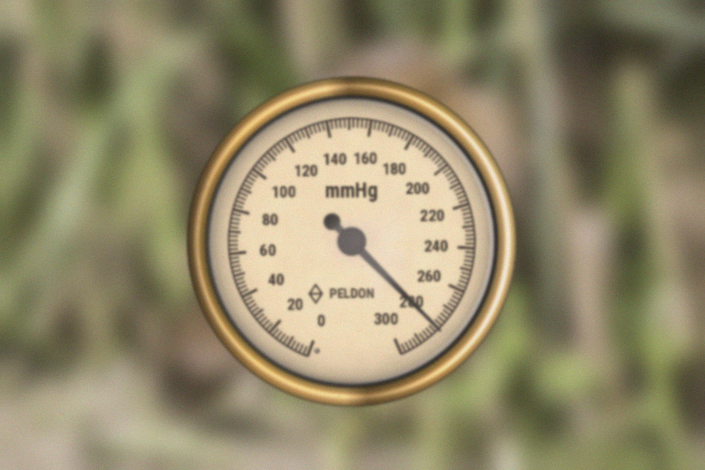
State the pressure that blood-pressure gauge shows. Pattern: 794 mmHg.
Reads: 280 mmHg
